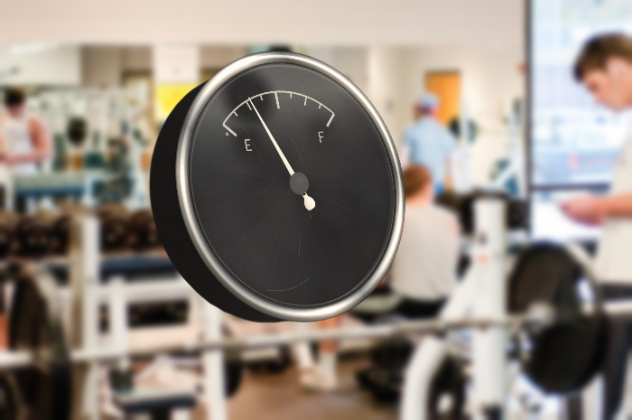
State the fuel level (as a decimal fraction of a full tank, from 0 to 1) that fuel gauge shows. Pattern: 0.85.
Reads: 0.25
